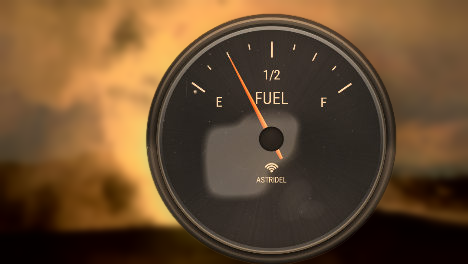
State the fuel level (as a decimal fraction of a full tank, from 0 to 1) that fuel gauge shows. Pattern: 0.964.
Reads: 0.25
